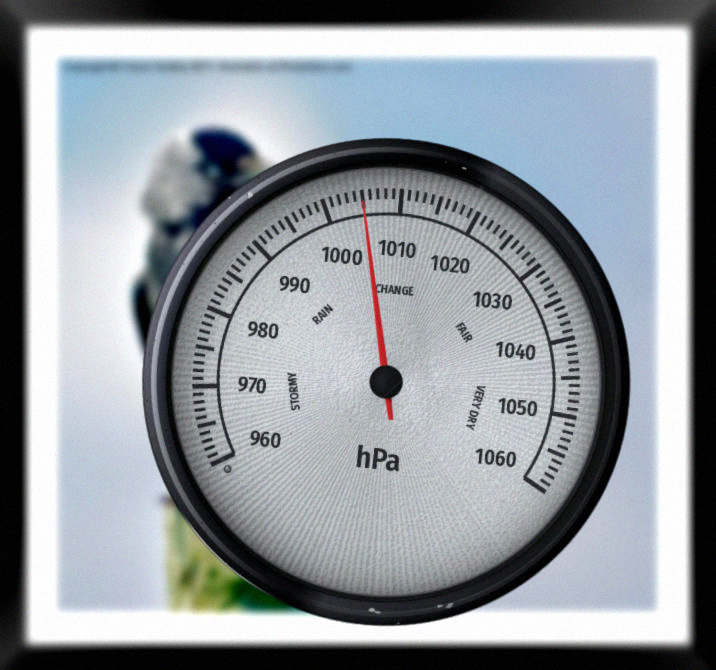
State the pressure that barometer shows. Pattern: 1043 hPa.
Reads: 1005 hPa
